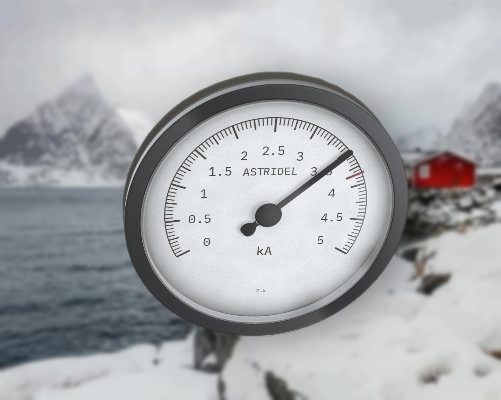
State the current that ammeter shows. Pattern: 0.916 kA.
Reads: 3.5 kA
